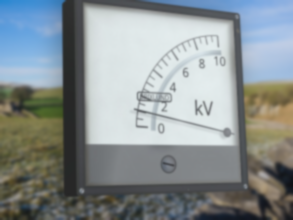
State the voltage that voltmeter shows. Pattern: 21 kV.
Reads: 1 kV
